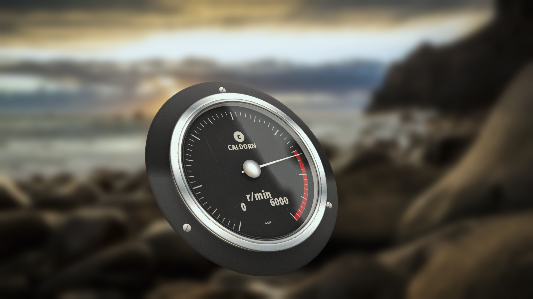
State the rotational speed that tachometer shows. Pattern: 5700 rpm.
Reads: 4600 rpm
